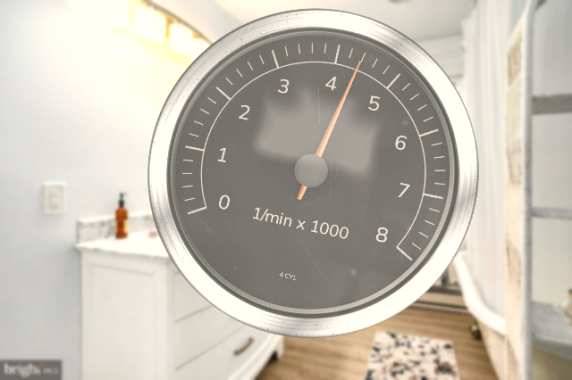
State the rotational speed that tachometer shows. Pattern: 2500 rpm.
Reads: 4400 rpm
